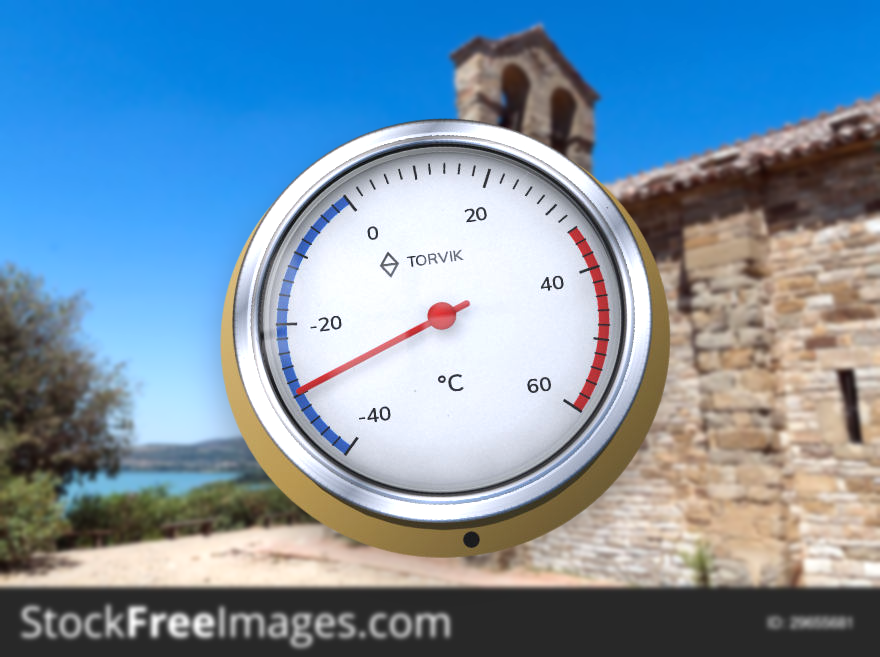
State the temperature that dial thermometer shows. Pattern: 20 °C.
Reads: -30 °C
